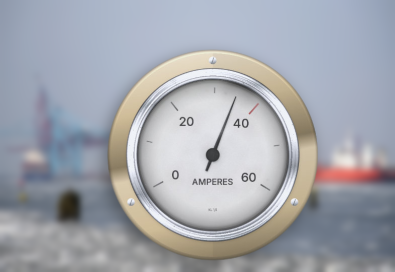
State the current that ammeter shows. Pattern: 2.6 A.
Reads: 35 A
